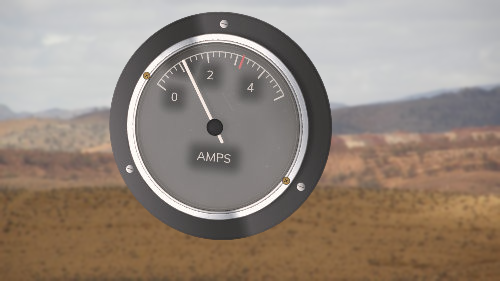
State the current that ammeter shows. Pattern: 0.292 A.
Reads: 1.2 A
